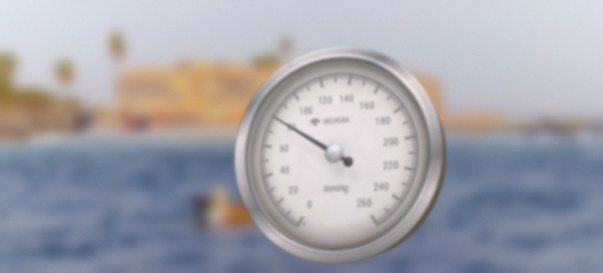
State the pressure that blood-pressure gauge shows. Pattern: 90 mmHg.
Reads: 80 mmHg
